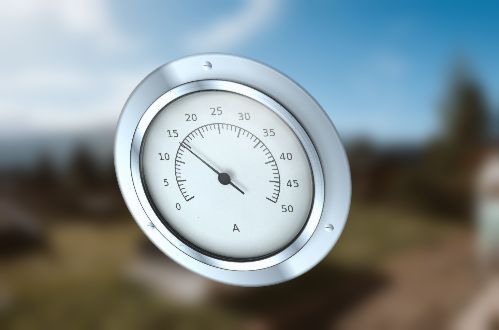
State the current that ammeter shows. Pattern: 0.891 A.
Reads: 15 A
